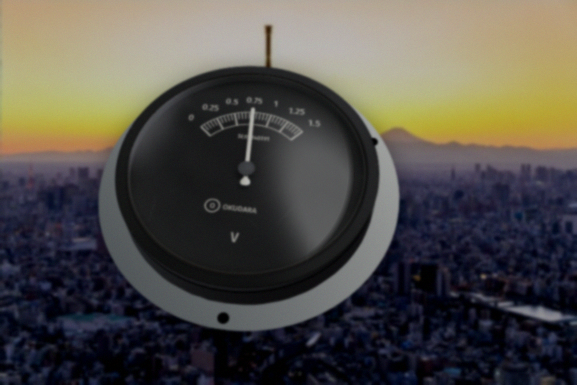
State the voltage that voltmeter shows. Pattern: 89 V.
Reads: 0.75 V
